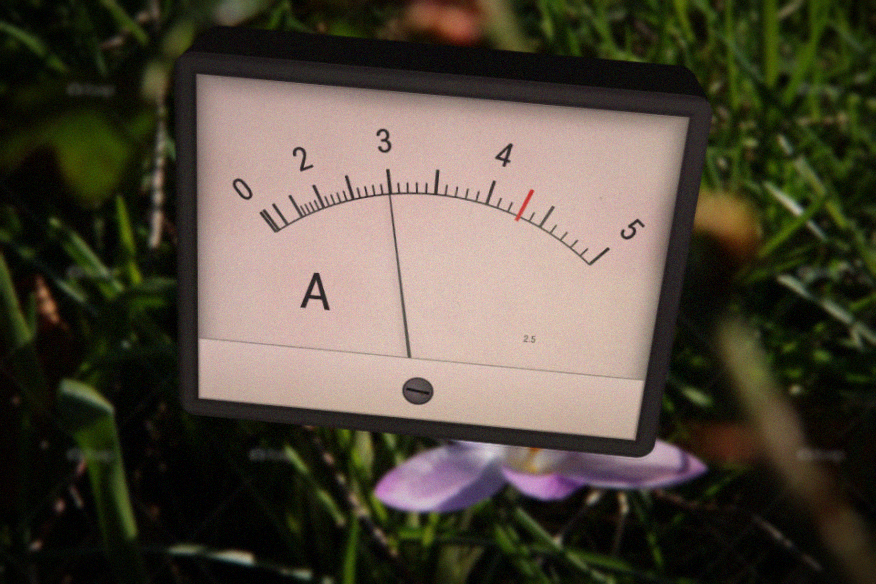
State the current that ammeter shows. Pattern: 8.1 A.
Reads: 3 A
